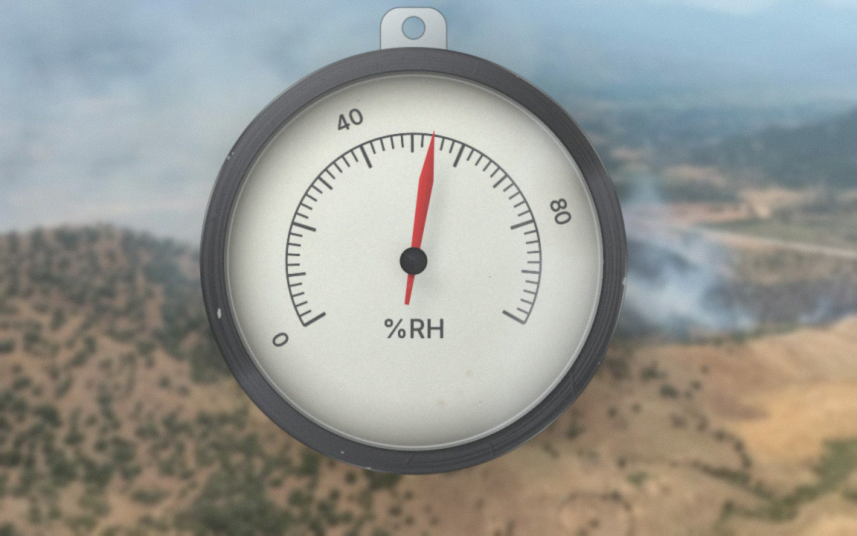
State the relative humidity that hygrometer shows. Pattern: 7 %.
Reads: 54 %
